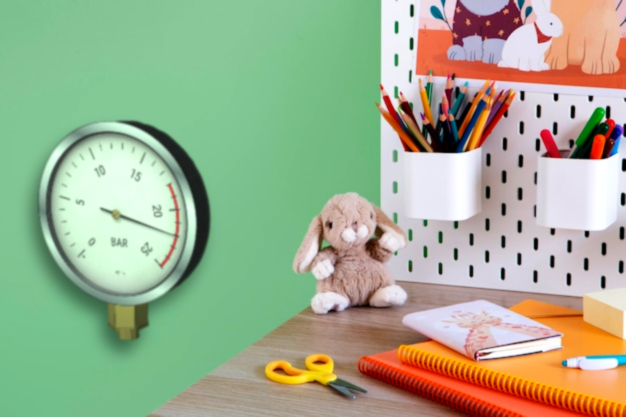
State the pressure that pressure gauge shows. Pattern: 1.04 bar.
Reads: 22 bar
